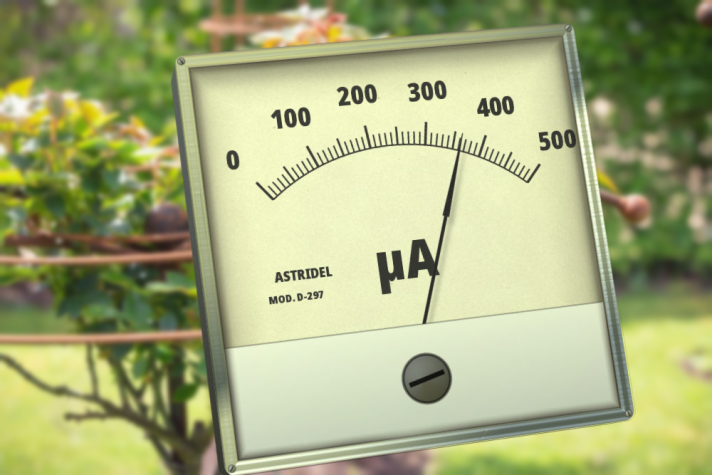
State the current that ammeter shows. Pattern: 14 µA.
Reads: 360 µA
